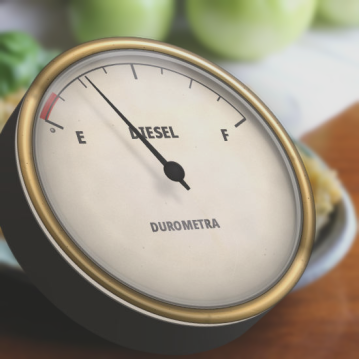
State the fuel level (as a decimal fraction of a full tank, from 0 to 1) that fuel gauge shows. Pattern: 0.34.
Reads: 0.25
